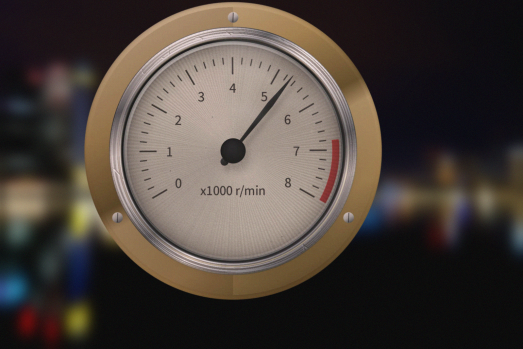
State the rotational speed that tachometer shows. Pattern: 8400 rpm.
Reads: 5300 rpm
